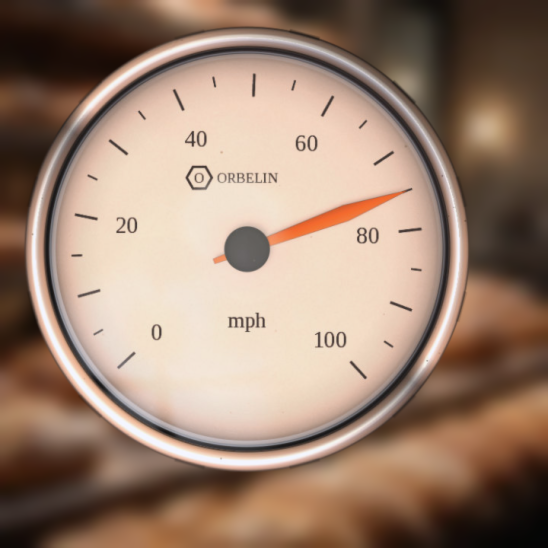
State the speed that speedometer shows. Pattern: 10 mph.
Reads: 75 mph
